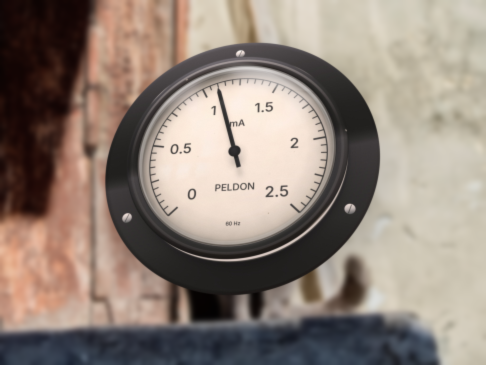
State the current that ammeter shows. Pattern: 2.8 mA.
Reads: 1.1 mA
